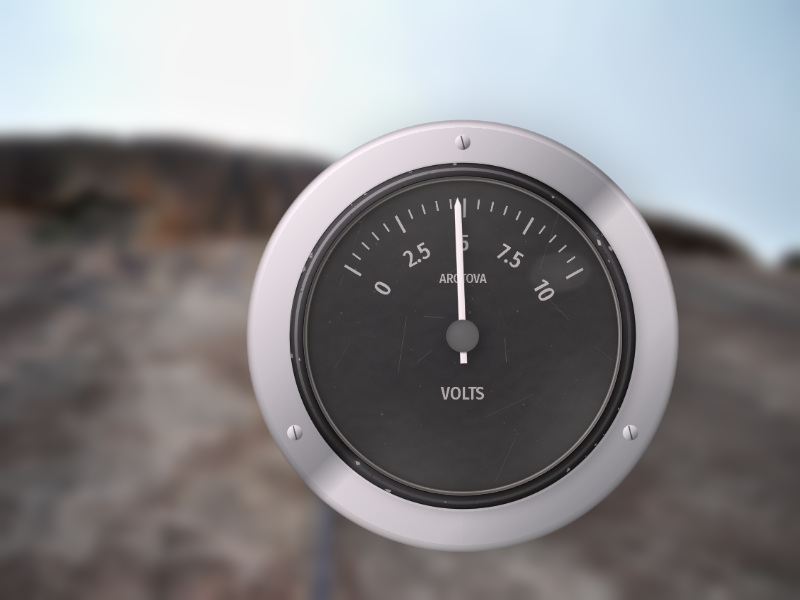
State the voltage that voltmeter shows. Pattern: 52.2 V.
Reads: 4.75 V
